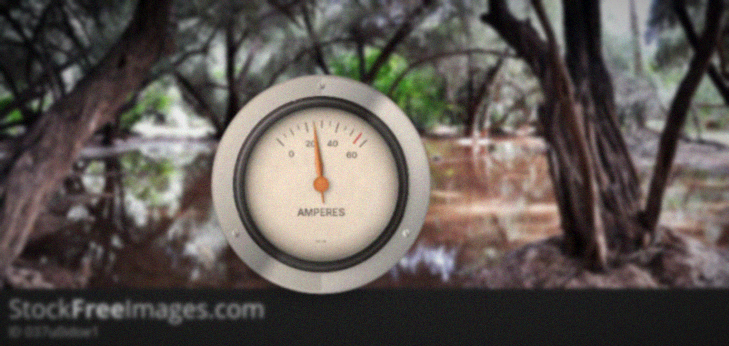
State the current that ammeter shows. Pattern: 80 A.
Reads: 25 A
